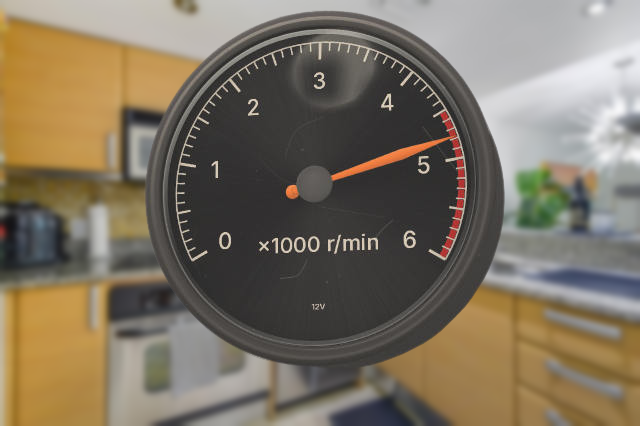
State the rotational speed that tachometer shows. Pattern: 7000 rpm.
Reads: 4800 rpm
